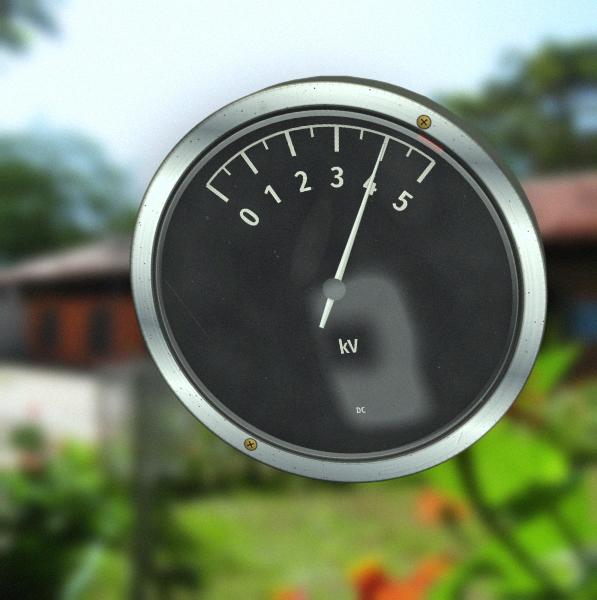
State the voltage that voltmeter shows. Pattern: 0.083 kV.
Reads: 4 kV
